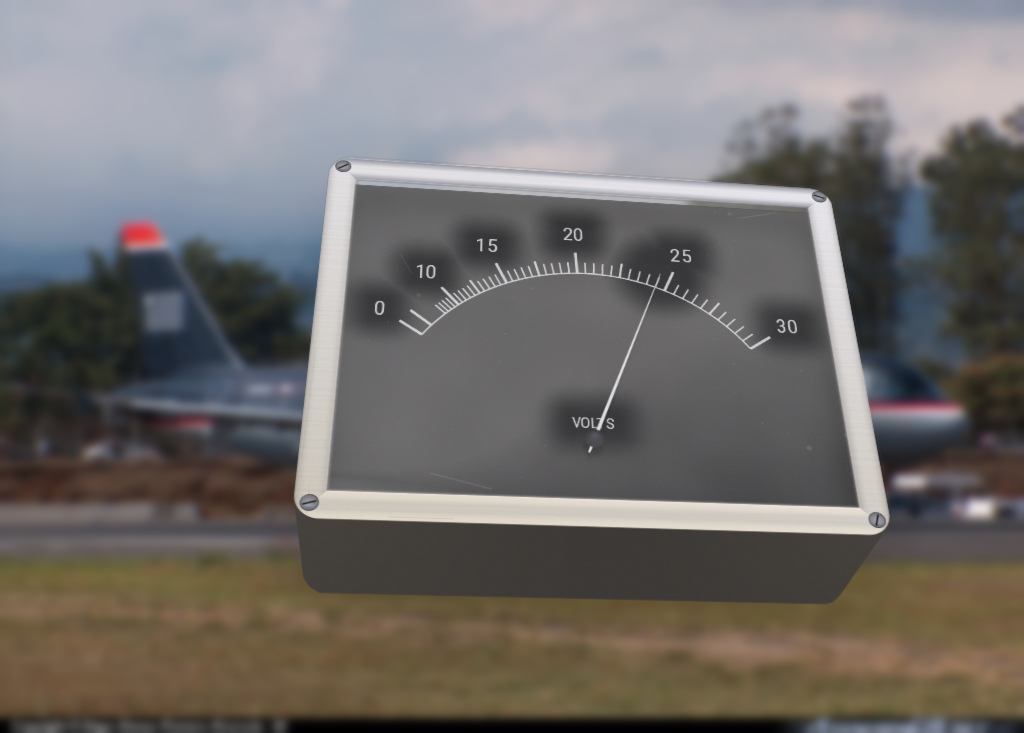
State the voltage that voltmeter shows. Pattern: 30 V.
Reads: 24.5 V
